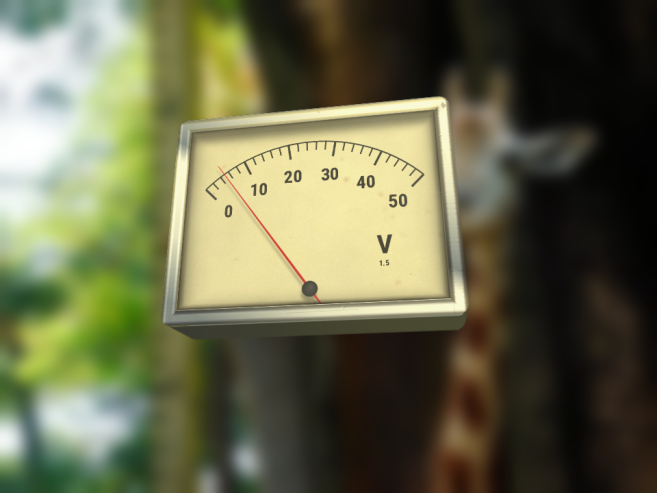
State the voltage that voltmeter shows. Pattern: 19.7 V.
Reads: 5 V
